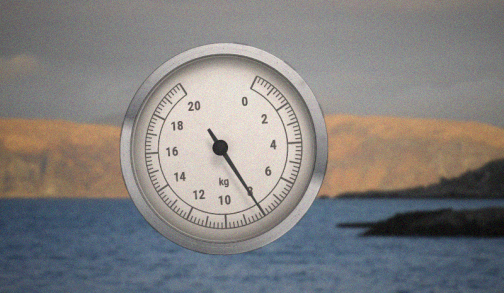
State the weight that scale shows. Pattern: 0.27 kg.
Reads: 8 kg
